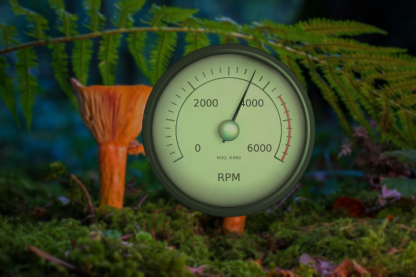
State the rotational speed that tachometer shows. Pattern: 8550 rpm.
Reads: 3600 rpm
